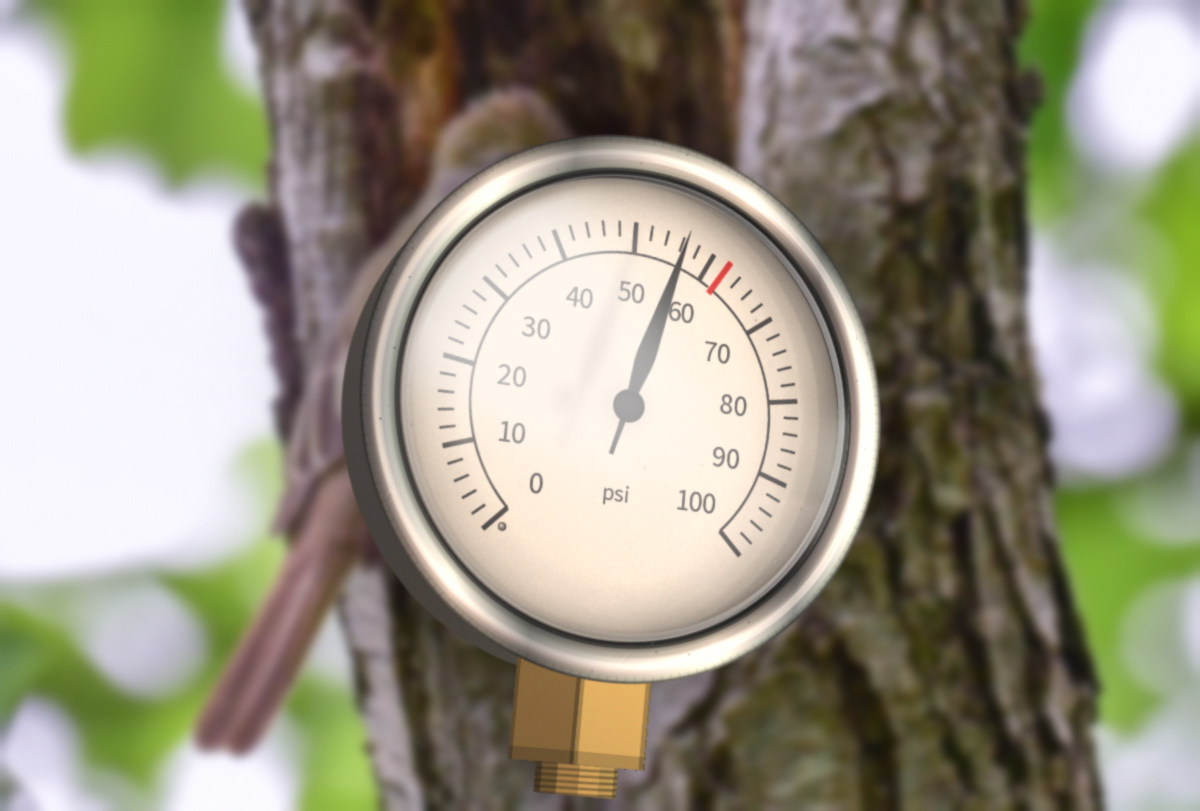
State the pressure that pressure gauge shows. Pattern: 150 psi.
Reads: 56 psi
